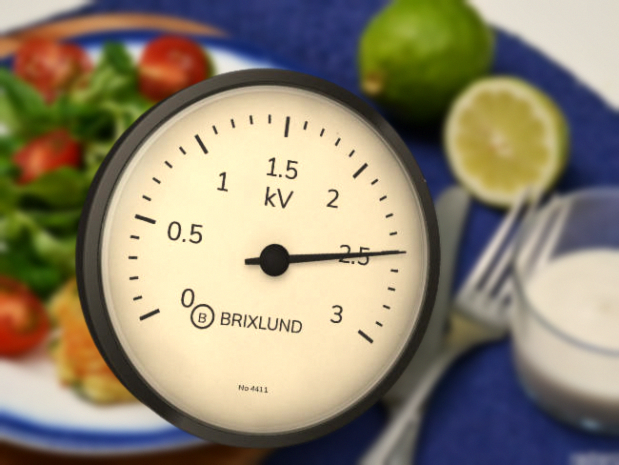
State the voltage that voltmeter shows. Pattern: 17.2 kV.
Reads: 2.5 kV
